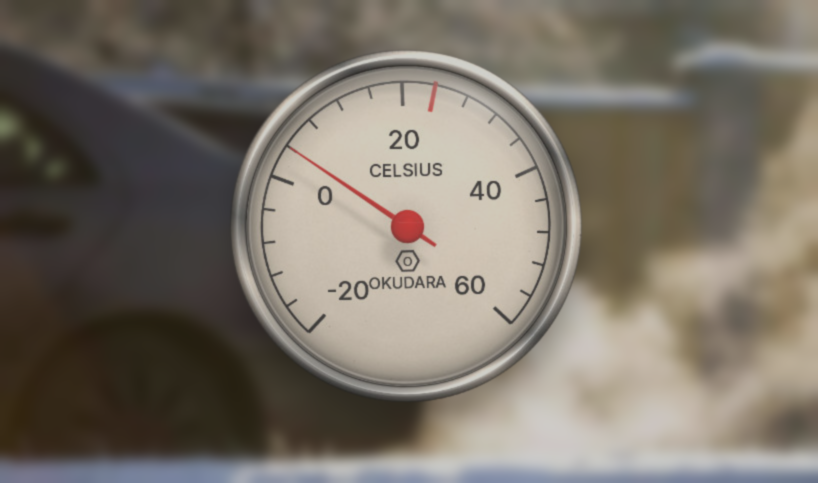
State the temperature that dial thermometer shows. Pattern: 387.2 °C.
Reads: 4 °C
